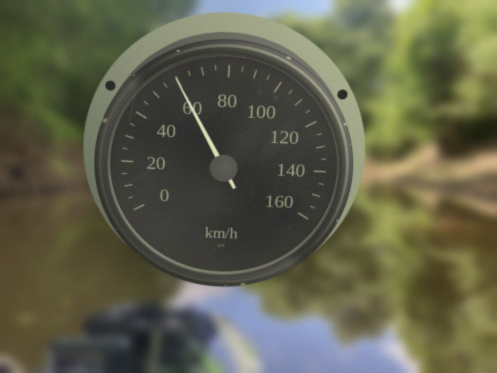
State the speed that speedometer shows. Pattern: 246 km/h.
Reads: 60 km/h
